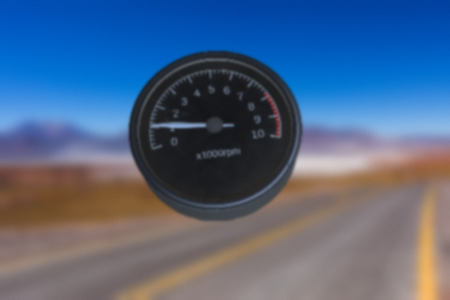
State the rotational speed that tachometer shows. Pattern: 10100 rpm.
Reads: 1000 rpm
